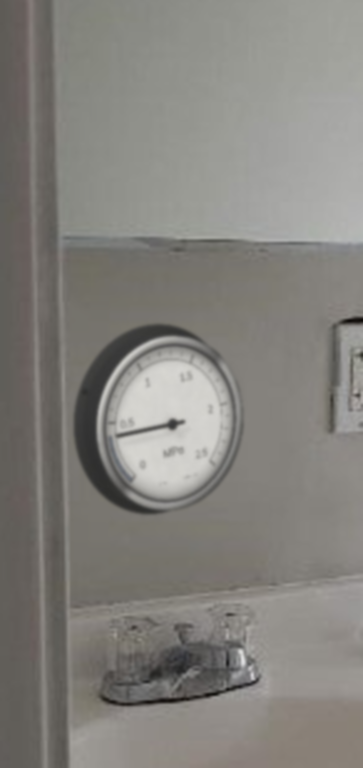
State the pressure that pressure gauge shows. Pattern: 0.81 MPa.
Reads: 0.4 MPa
